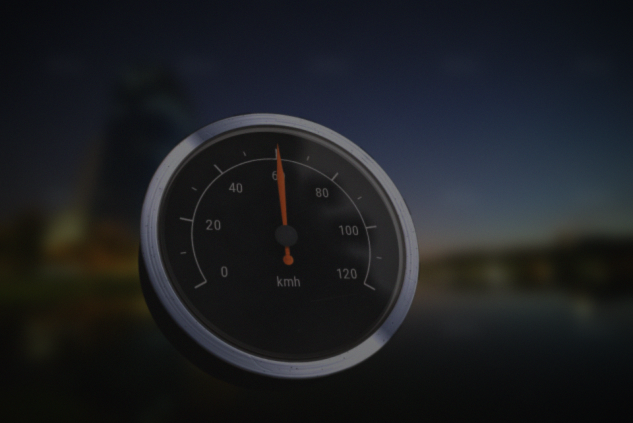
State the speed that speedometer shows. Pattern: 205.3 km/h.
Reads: 60 km/h
